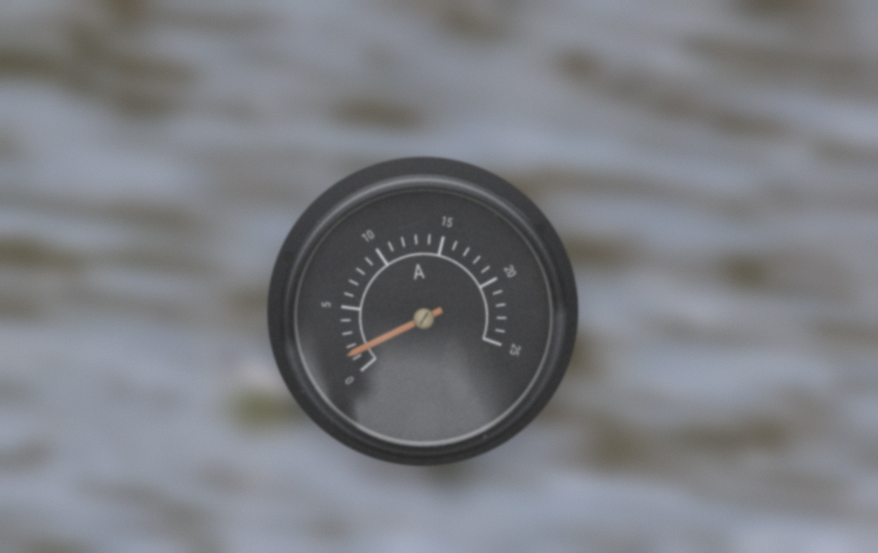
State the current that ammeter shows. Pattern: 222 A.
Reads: 1.5 A
